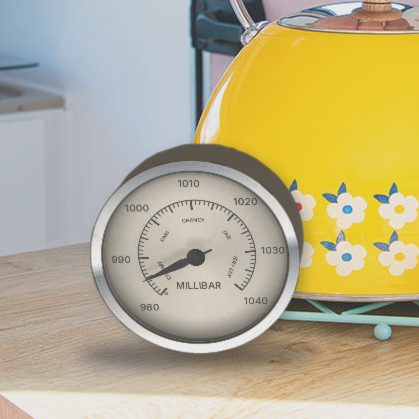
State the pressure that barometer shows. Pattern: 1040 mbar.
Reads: 985 mbar
